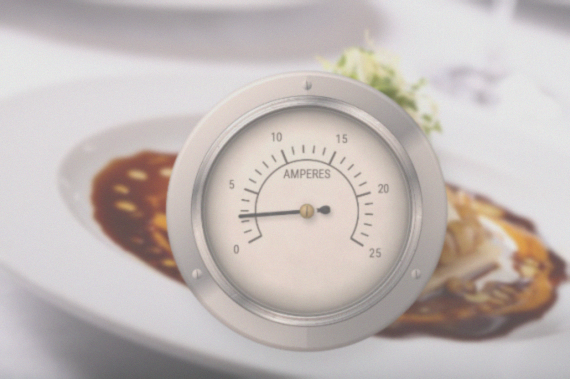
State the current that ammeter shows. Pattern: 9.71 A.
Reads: 2.5 A
